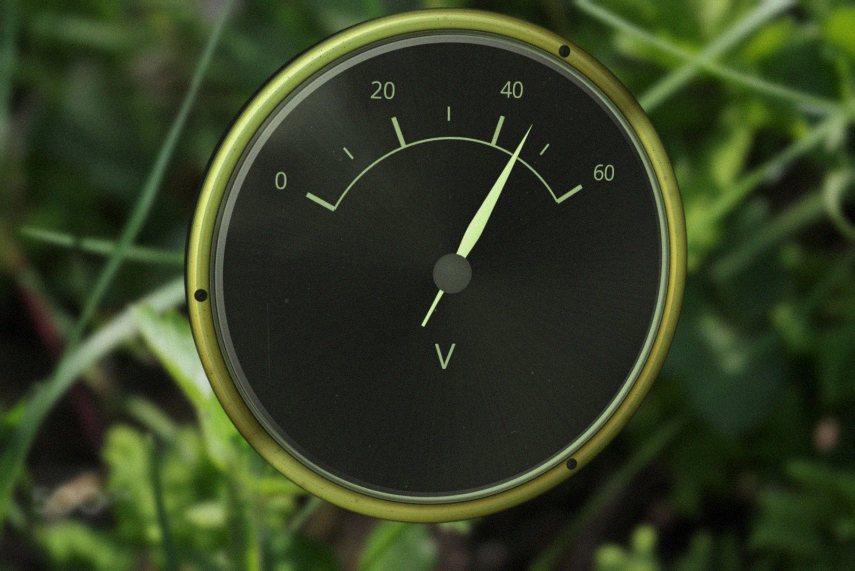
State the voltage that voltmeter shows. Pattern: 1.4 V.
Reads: 45 V
